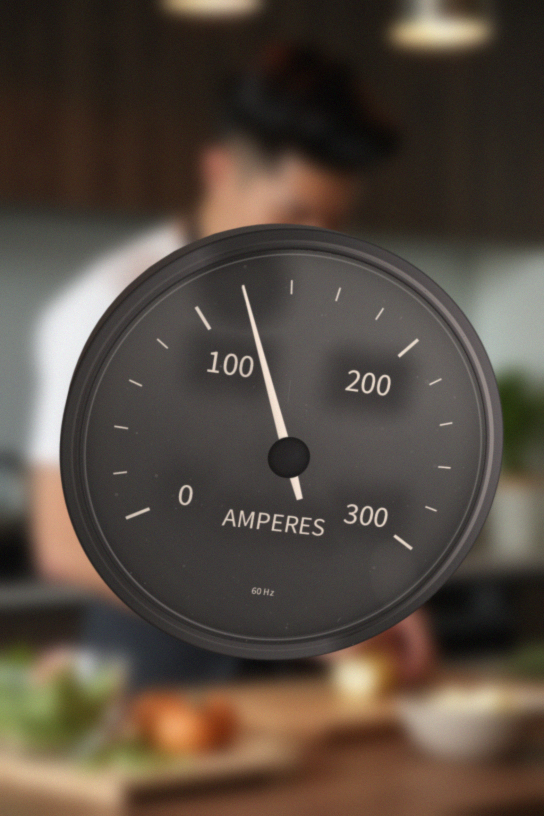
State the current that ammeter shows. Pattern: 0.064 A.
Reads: 120 A
